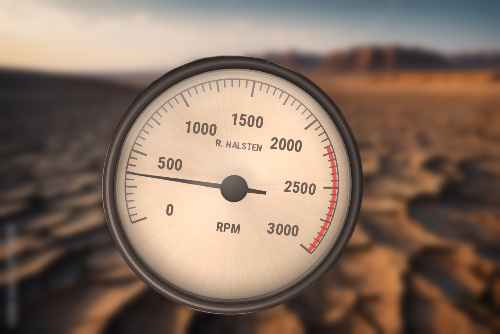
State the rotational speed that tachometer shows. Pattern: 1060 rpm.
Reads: 350 rpm
